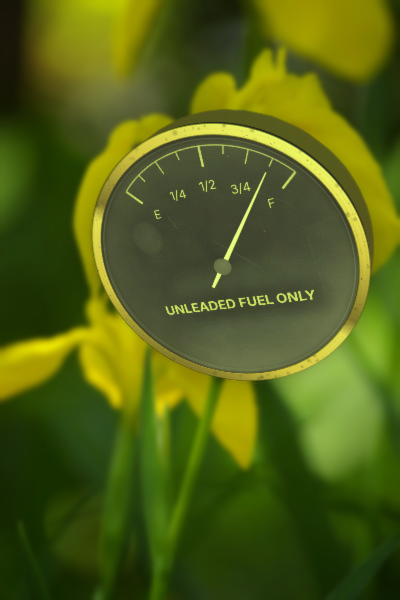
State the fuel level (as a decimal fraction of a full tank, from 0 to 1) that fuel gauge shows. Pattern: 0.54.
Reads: 0.875
